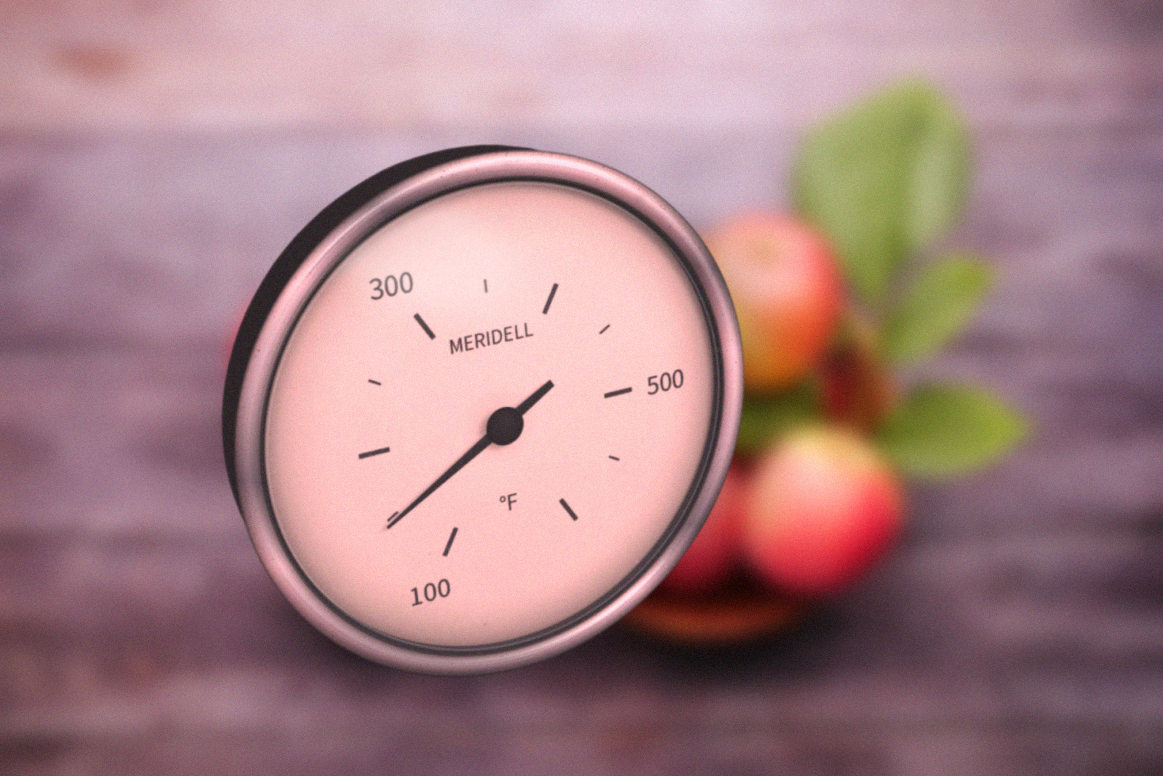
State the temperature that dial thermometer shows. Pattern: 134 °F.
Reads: 150 °F
